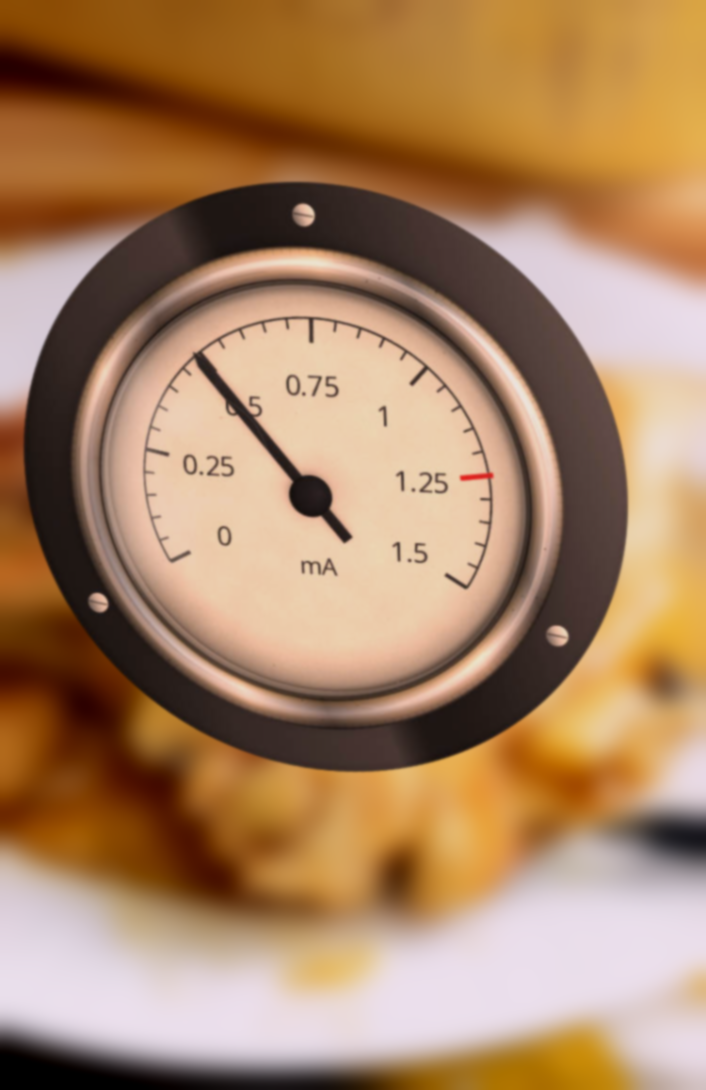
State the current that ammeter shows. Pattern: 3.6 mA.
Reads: 0.5 mA
